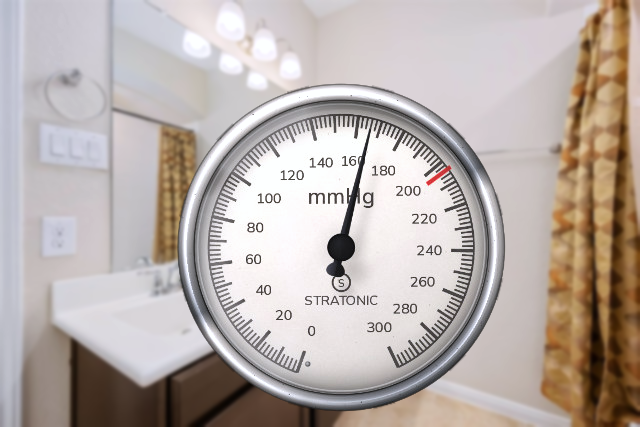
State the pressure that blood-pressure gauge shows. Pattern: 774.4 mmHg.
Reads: 166 mmHg
